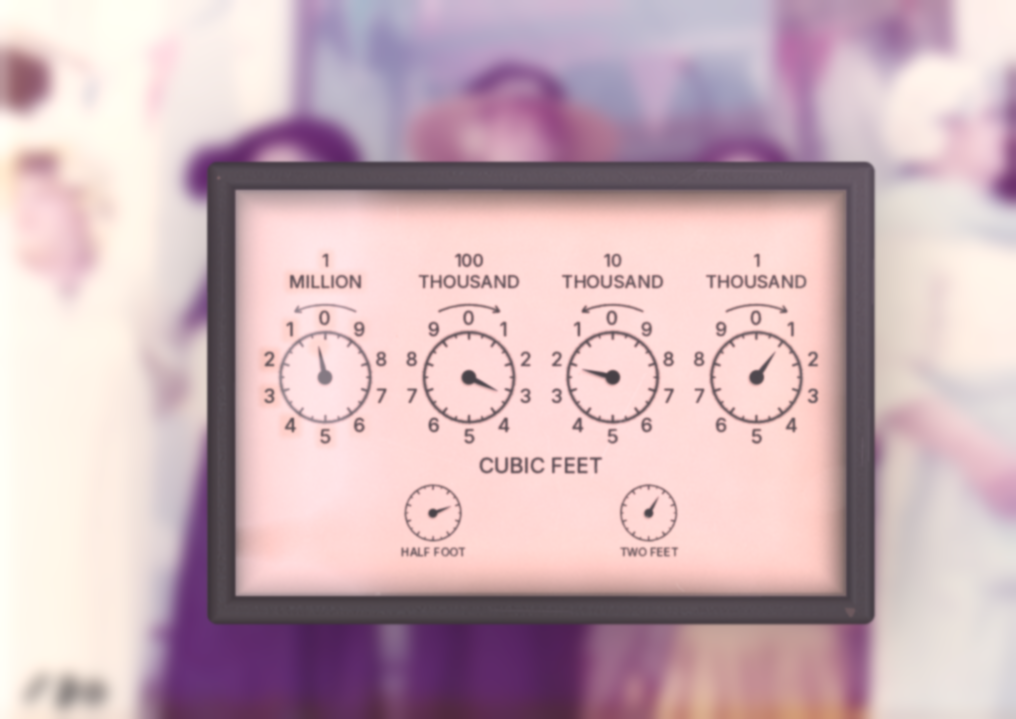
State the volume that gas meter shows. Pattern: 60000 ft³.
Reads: 32100 ft³
